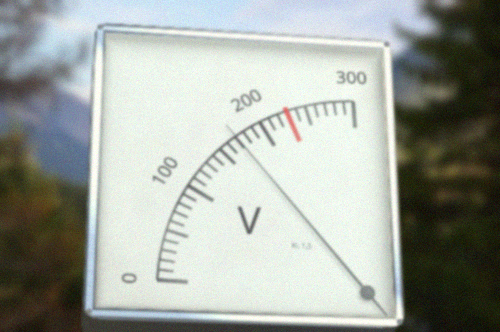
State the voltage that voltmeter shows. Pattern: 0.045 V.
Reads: 170 V
